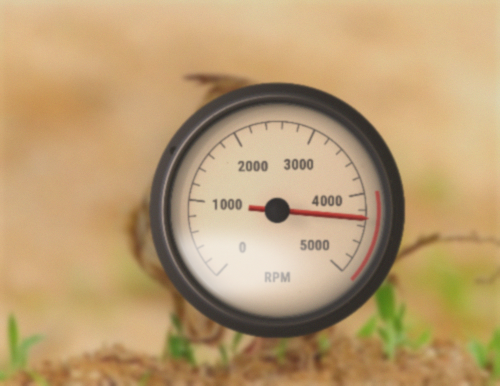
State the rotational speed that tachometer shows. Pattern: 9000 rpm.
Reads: 4300 rpm
